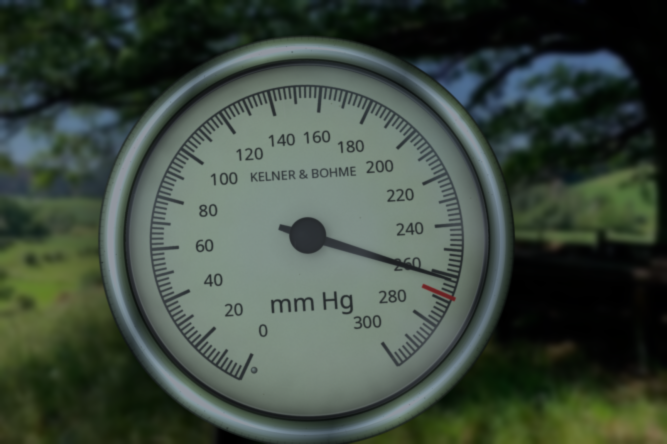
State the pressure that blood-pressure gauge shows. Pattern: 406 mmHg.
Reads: 262 mmHg
